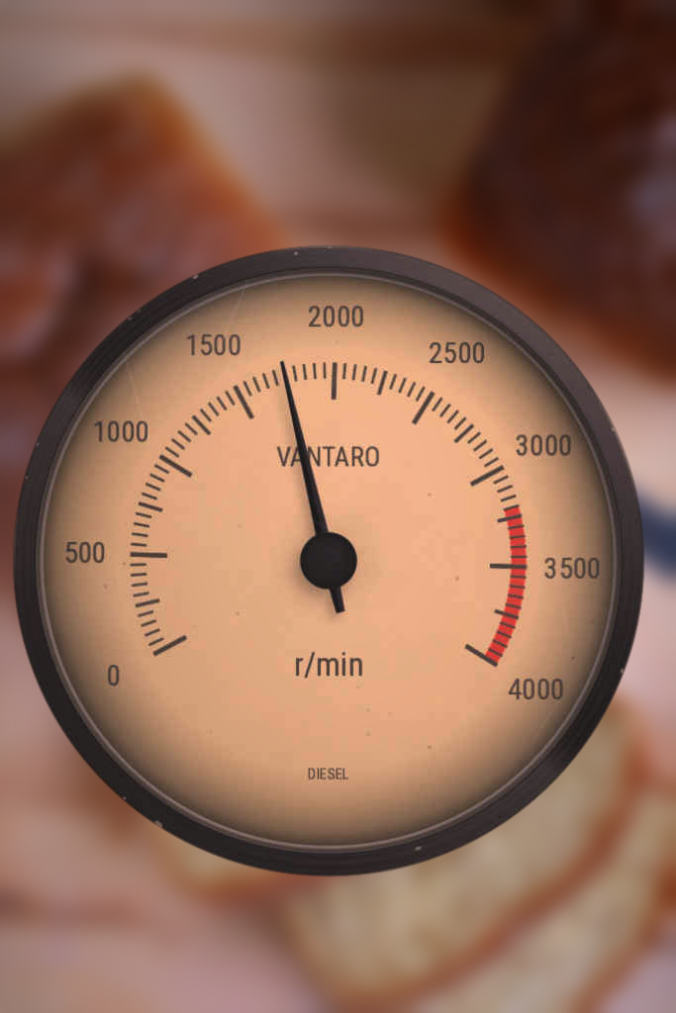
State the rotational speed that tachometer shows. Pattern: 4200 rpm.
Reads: 1750 rpm
